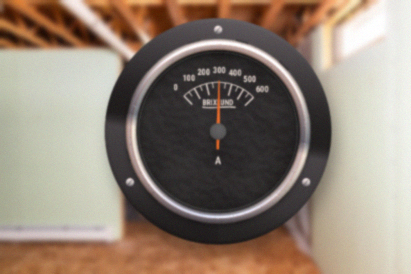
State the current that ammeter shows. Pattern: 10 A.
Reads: 300 A
